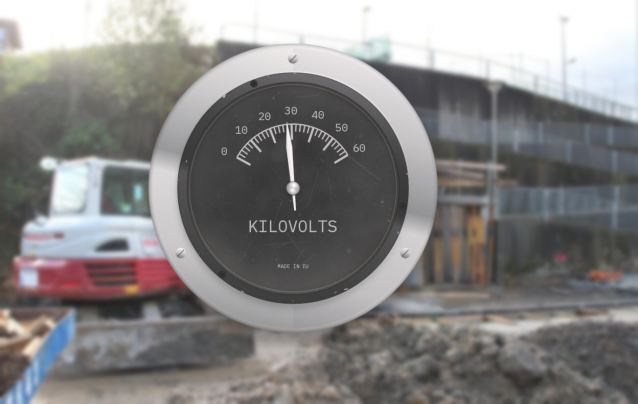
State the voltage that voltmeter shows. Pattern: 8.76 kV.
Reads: 28 kV
